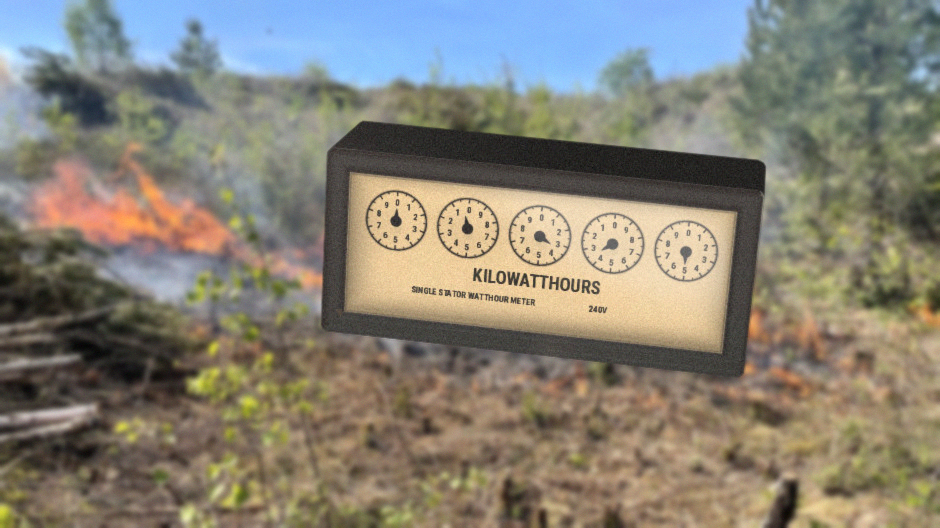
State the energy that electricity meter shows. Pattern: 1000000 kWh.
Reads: 335 kWh
